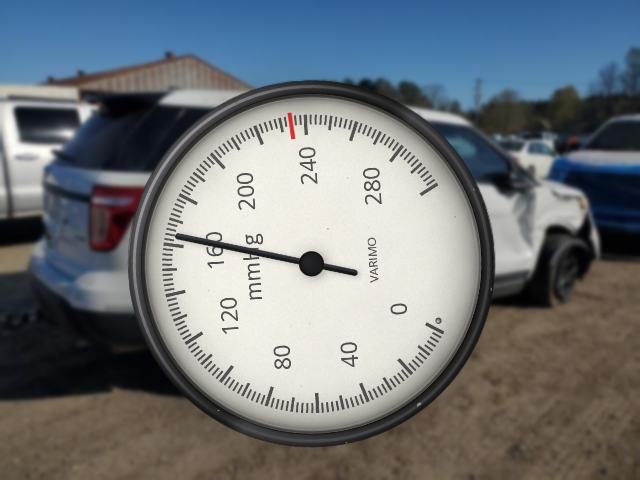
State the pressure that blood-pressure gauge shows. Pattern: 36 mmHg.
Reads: 164 mmHg
